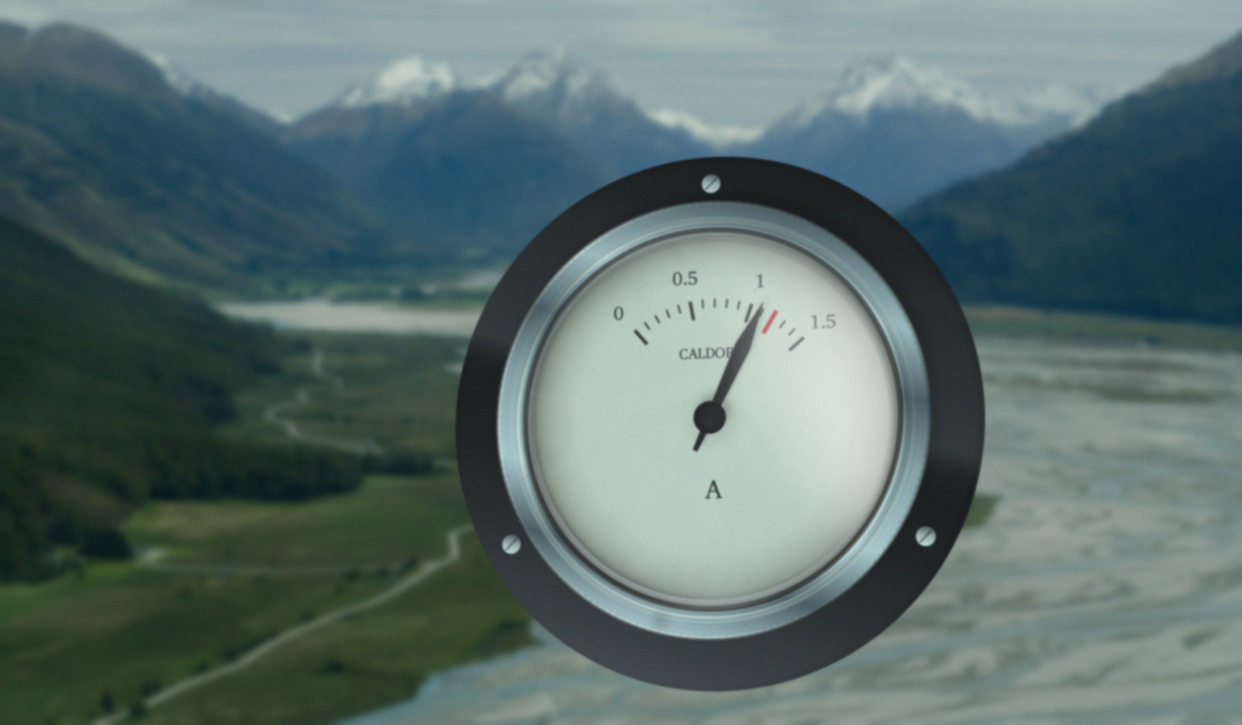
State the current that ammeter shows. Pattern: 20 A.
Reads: 1.1 A
